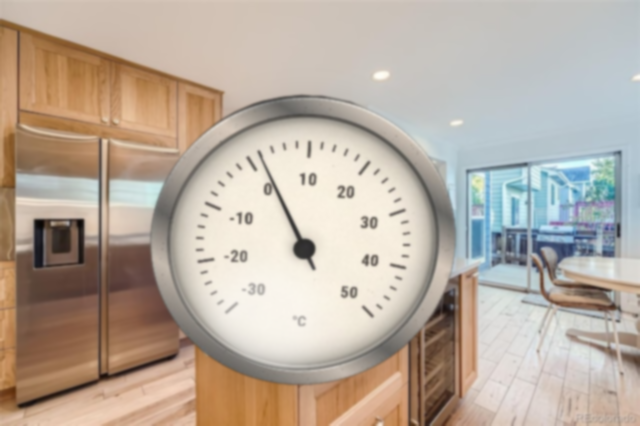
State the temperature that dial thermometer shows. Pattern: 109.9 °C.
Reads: 2 °C
